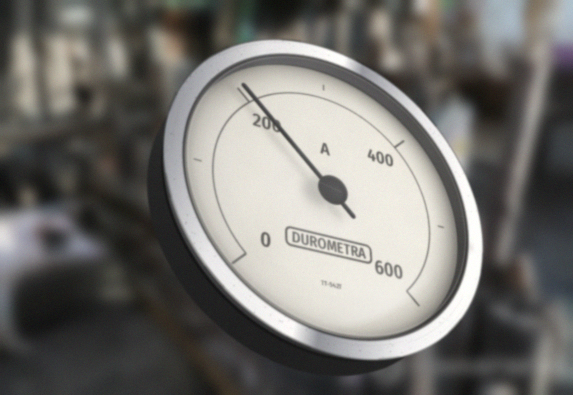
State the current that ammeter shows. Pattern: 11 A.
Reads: 200 A
